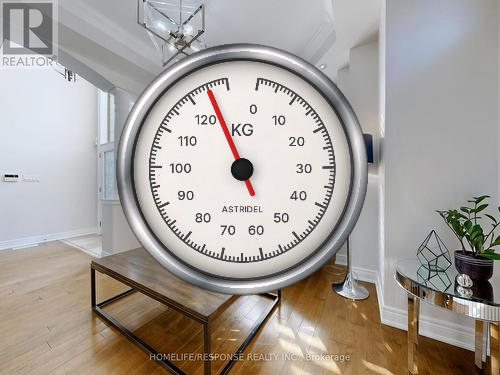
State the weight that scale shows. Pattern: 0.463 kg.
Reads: 125 kg
